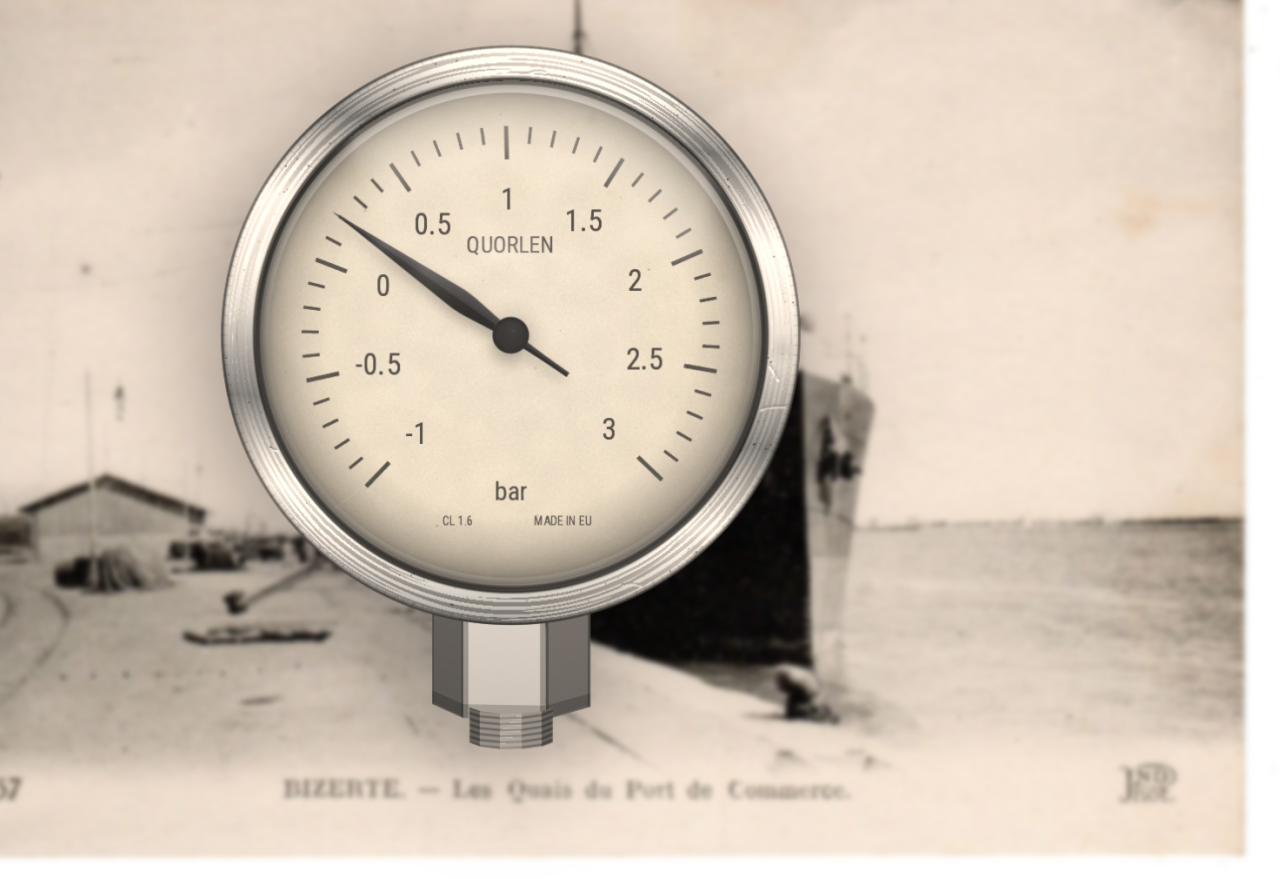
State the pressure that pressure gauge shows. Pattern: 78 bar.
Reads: 0.2 bar
